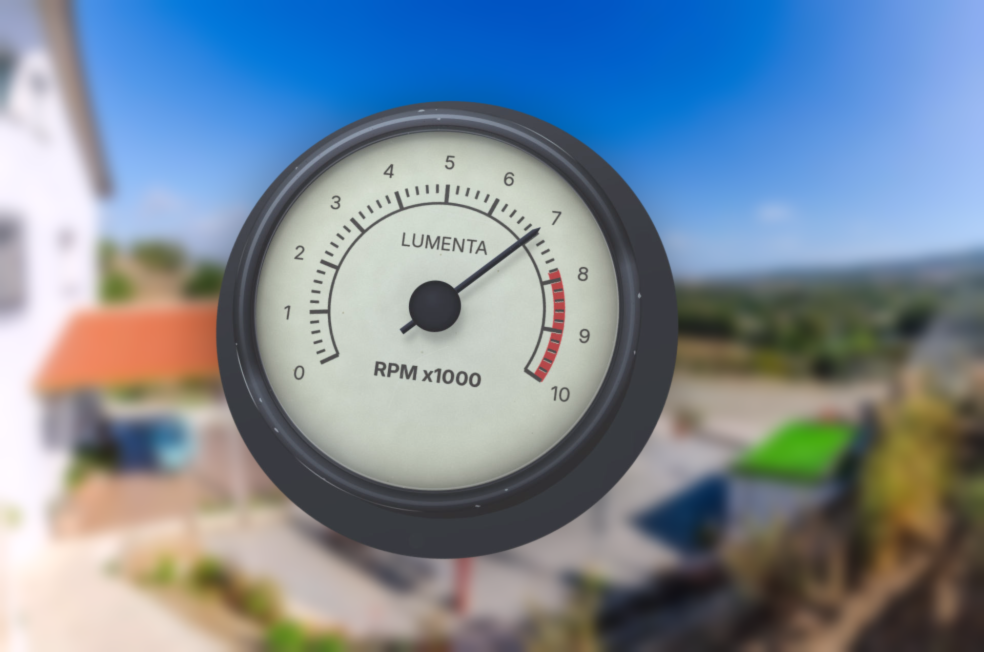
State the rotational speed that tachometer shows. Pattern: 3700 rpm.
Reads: 7000 rpm
